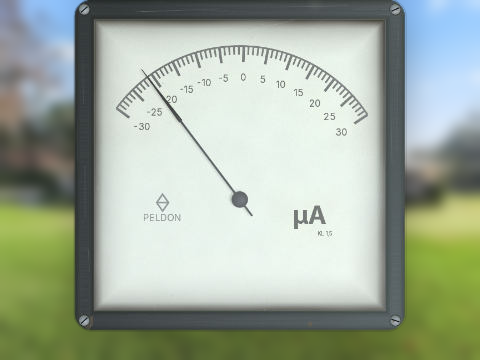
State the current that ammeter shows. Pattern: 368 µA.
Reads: -21 µA
